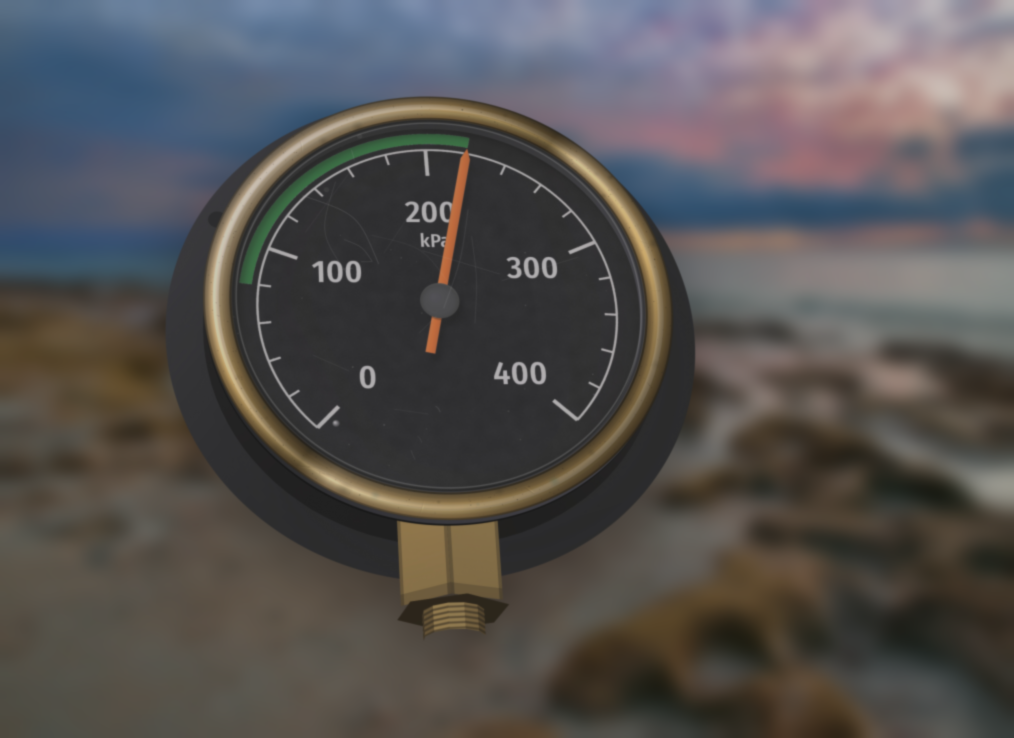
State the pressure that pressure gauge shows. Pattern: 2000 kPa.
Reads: 220 kPa
